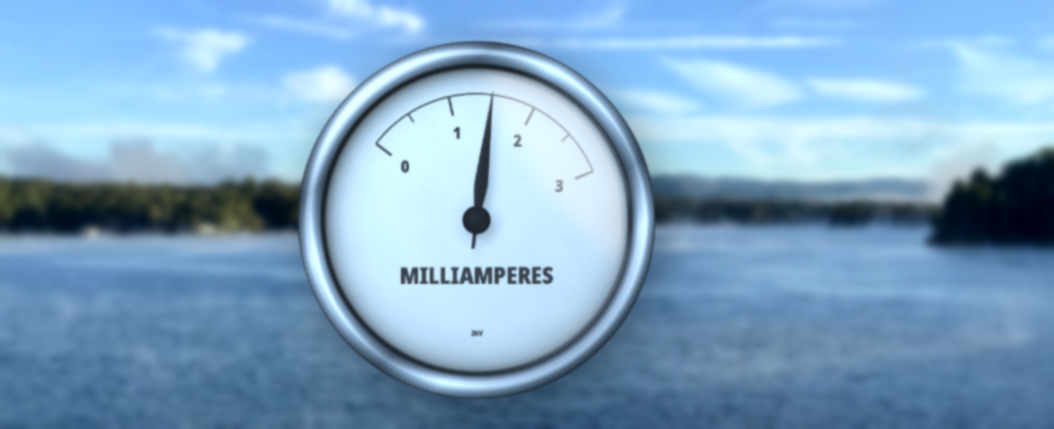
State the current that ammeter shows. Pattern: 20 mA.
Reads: 1.5 mA
